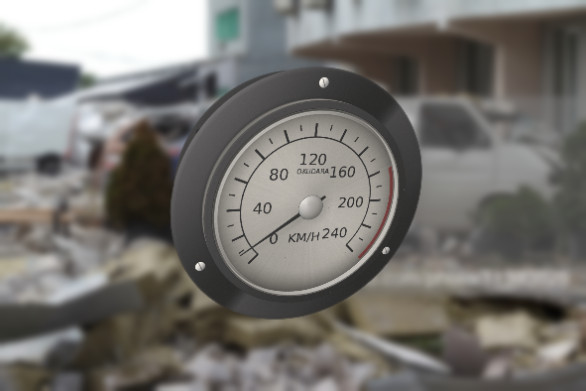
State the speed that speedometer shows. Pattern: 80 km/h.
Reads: 10 km/h
